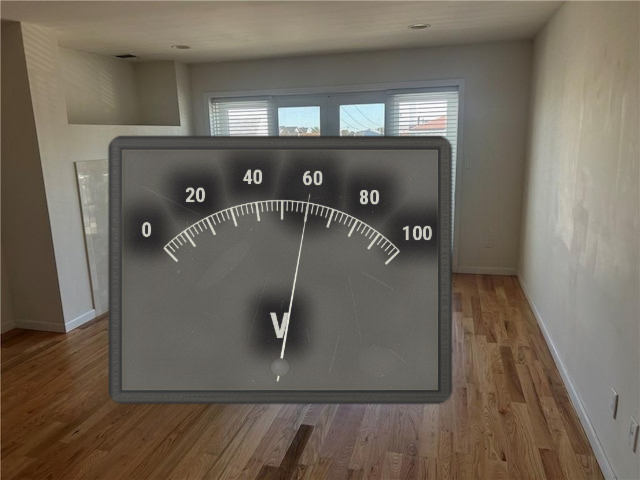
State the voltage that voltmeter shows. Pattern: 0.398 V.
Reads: 60 V
